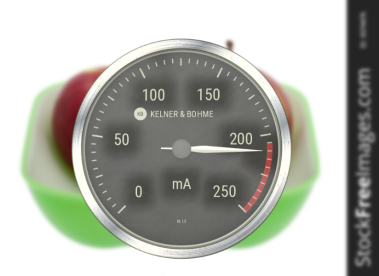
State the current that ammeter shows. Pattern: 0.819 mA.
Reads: 210 mA
